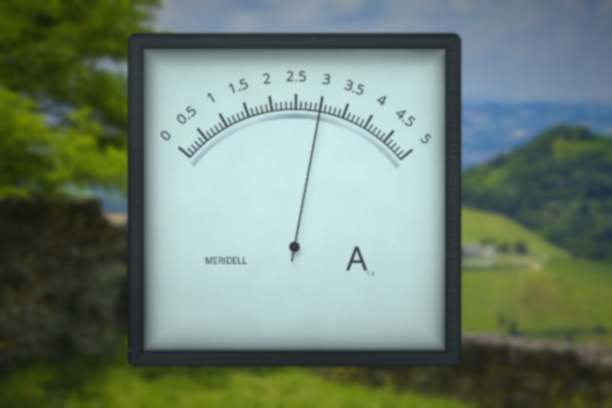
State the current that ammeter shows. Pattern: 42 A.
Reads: 3 A
